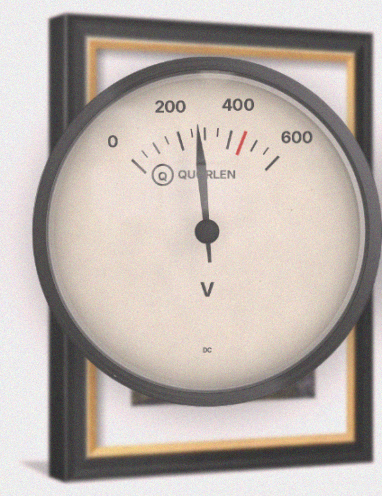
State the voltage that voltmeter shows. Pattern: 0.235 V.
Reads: 275 V
